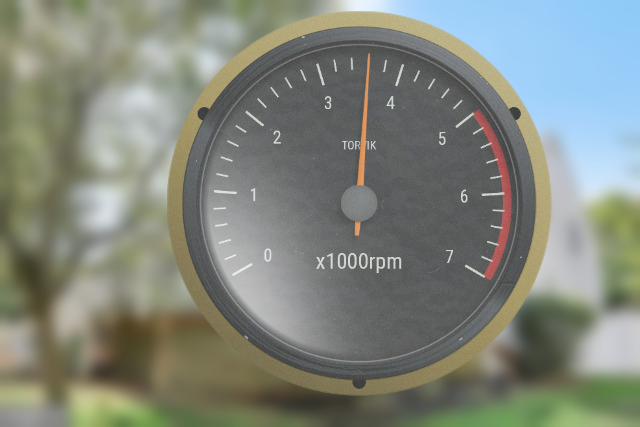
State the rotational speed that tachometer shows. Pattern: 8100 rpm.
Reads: 3600 rpm
